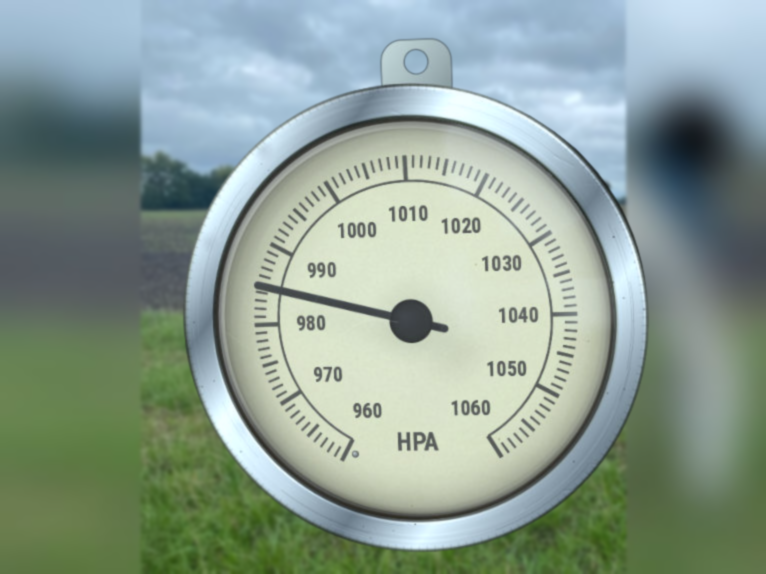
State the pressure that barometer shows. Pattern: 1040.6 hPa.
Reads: 985 hPa
